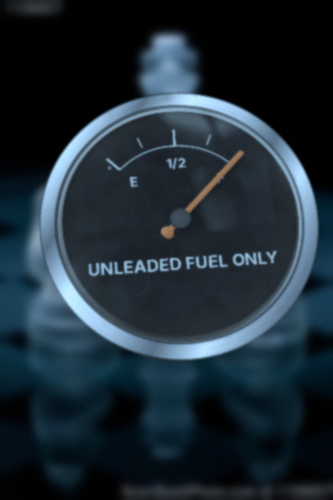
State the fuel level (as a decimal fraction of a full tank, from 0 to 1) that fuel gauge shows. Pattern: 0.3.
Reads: 1
